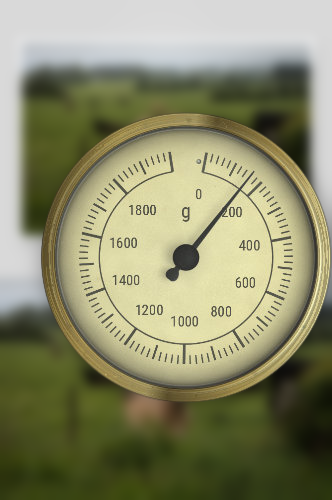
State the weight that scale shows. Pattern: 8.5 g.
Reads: 160 g
